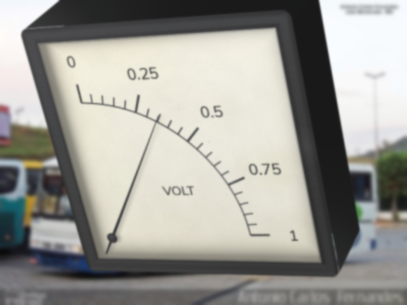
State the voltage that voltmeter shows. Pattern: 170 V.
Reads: 0.35 V
